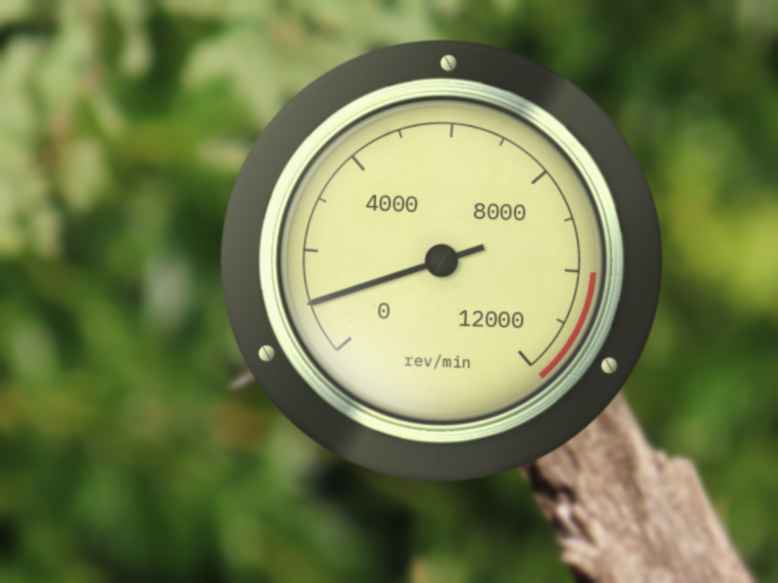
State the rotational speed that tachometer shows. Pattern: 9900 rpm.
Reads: 1000 rpm
